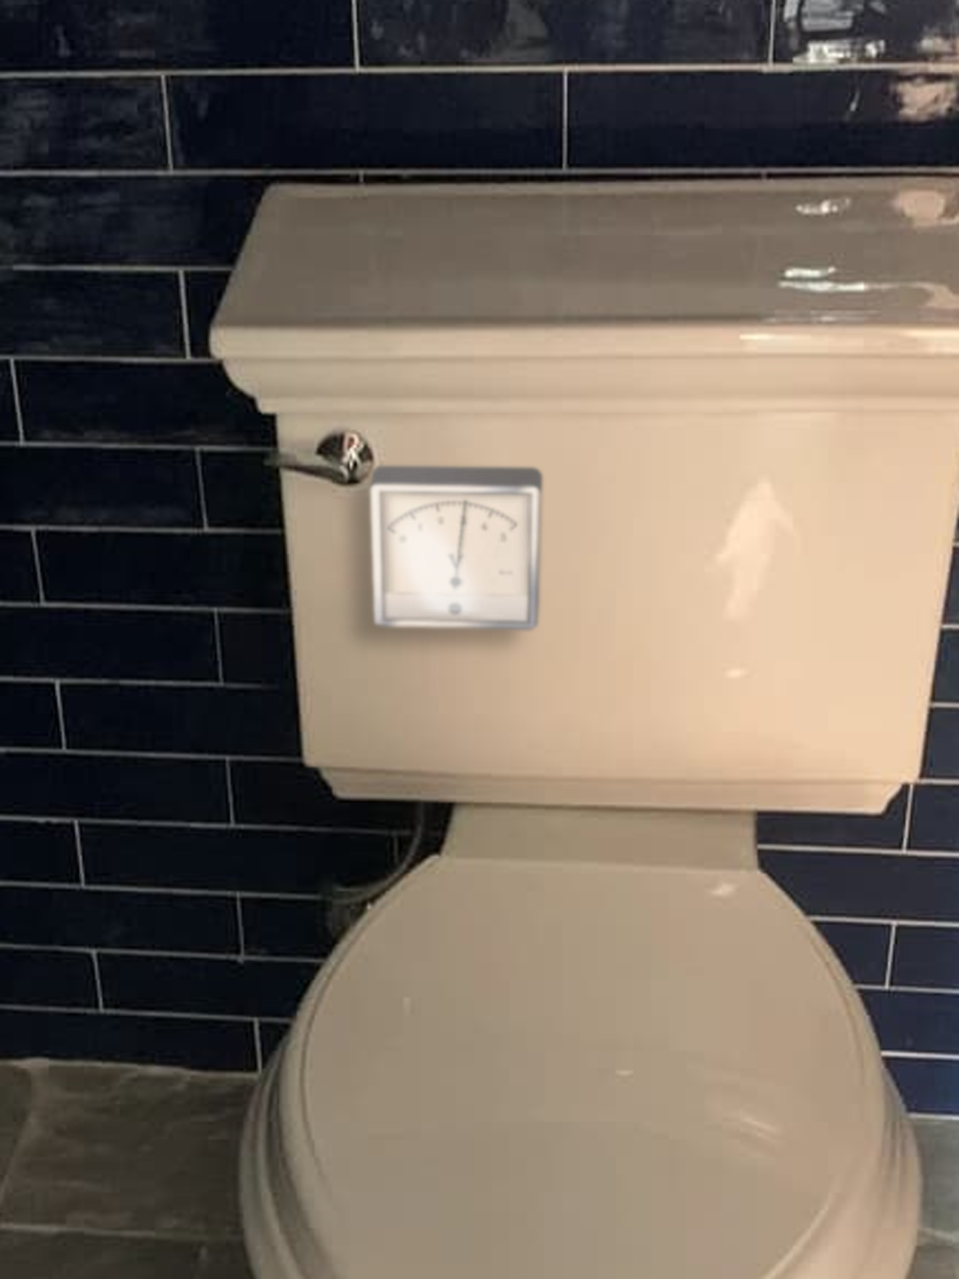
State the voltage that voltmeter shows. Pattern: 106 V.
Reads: 3 V
